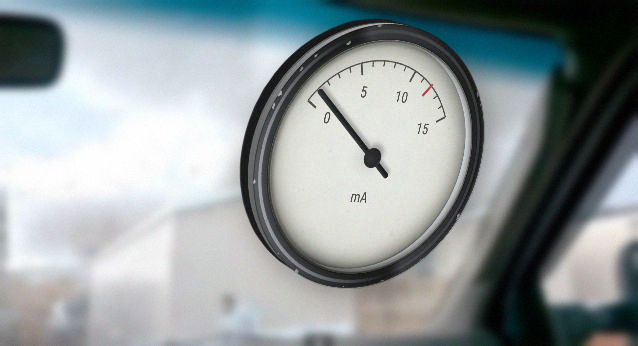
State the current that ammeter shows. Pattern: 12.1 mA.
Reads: 1 mA
